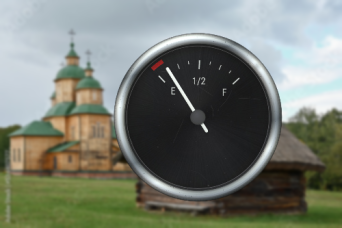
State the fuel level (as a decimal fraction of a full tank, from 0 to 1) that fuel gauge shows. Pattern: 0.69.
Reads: 0.125
